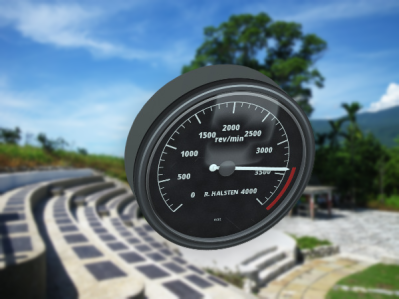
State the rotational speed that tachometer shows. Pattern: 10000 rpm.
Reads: 3400 rpm
